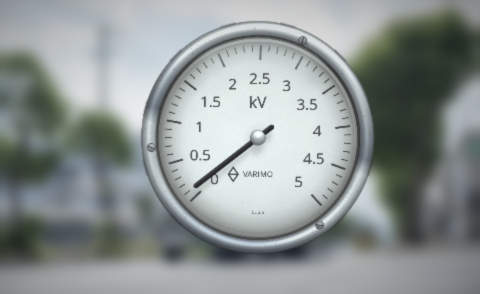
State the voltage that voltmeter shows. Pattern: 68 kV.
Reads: 0.1 kV
